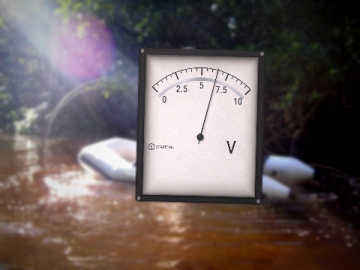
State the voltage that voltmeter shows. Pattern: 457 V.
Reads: 6.5 V
